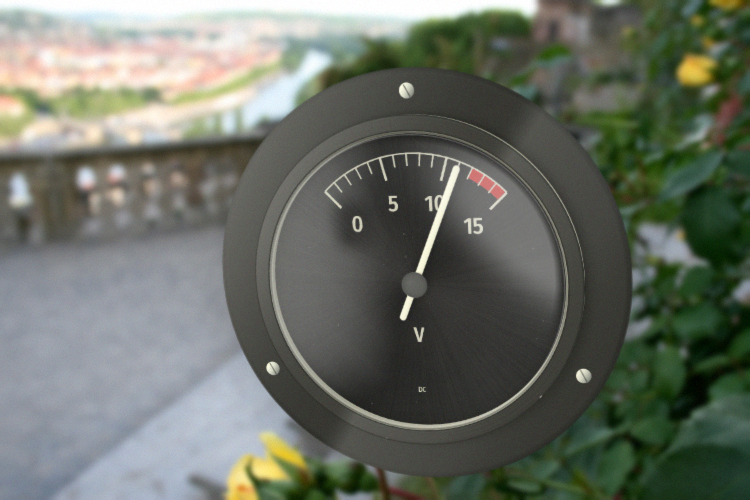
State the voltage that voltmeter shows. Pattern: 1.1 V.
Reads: 11 V
